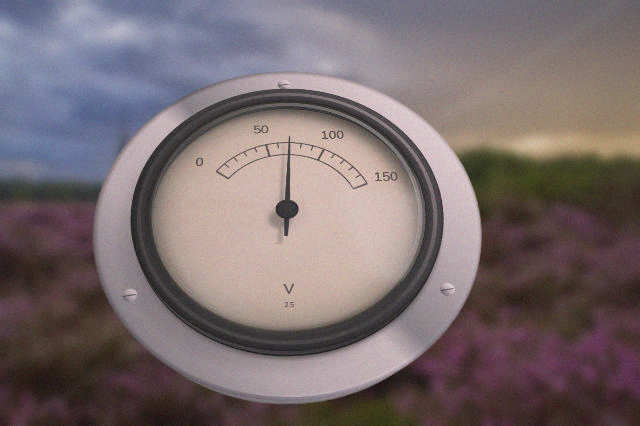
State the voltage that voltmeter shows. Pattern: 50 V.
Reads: 70 V
